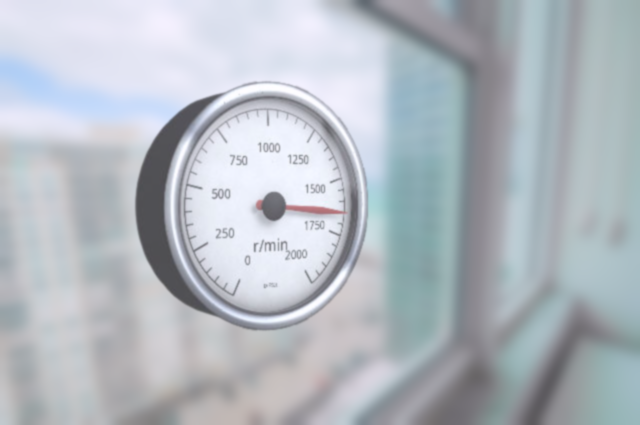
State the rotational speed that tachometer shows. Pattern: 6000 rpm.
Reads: 1650 rpm
